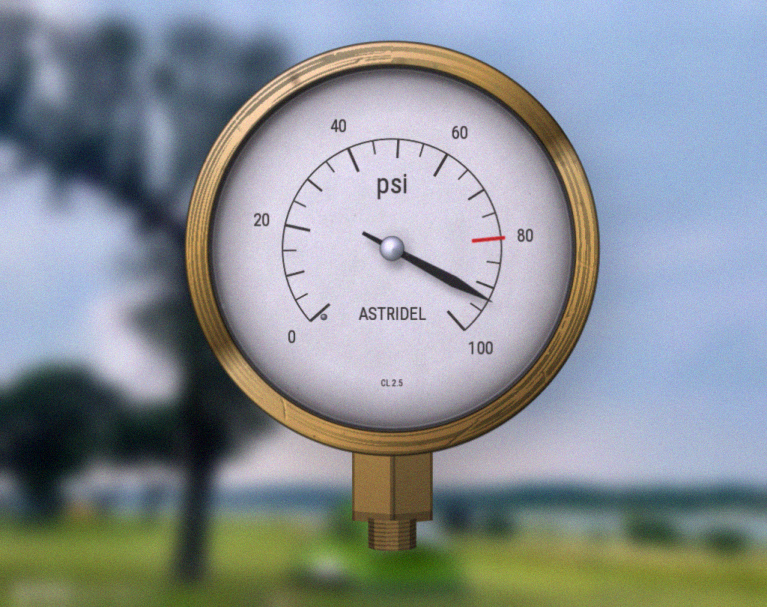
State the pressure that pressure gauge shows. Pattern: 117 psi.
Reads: 92.5 psi
